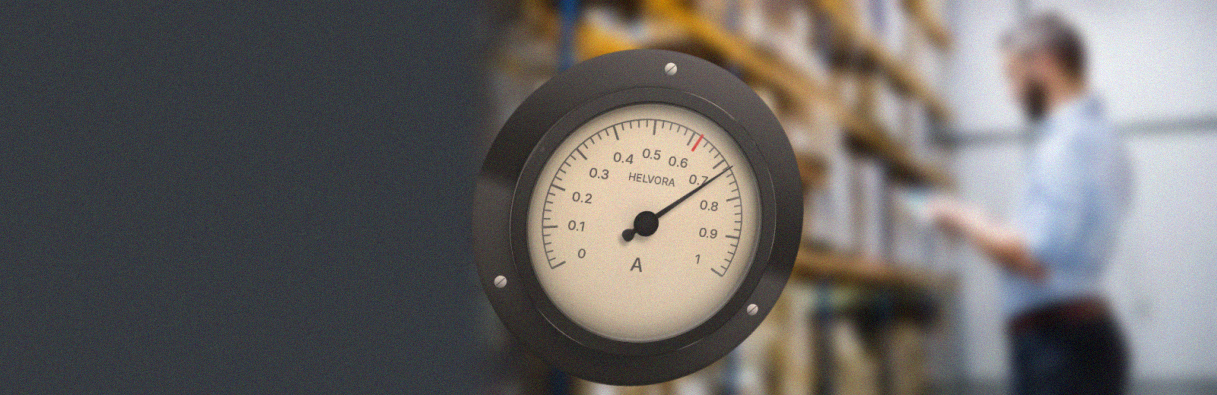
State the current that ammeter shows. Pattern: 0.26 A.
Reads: 0.72 A
